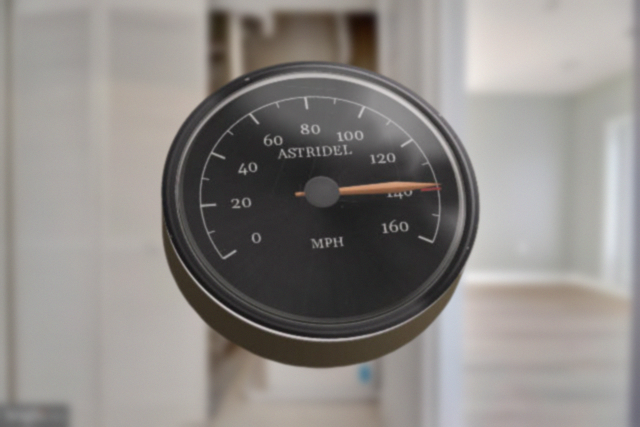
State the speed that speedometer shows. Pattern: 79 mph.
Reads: 140 mph
